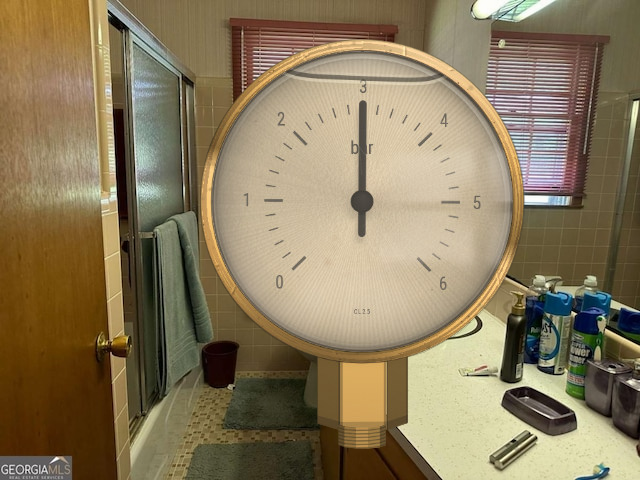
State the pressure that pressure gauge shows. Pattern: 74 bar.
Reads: 3 bar
